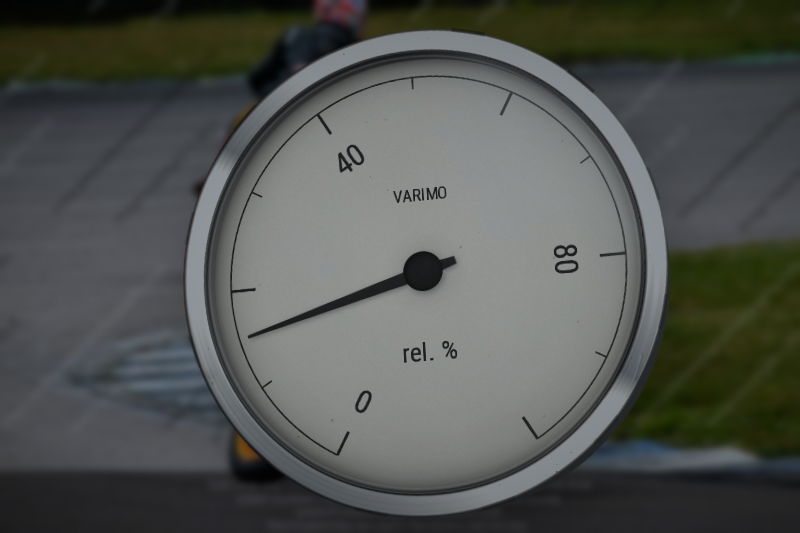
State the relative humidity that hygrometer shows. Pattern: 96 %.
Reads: 15 %
